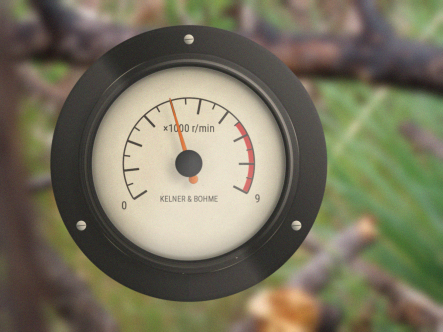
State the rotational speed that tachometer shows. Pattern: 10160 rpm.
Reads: 4000 rpm
